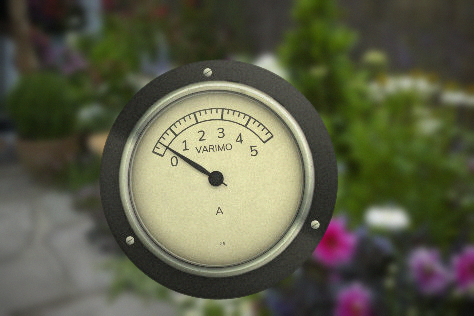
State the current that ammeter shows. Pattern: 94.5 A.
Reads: 0.4 A
